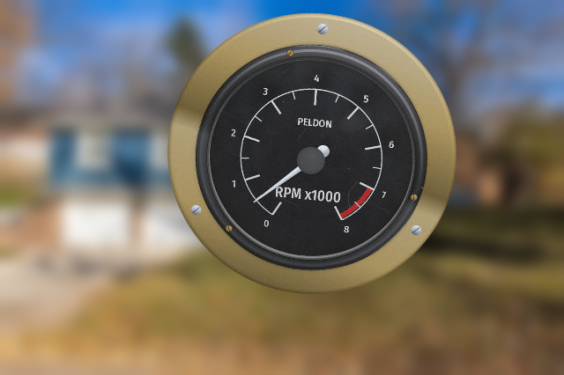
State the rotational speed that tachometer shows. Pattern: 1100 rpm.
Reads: 500 rpm
